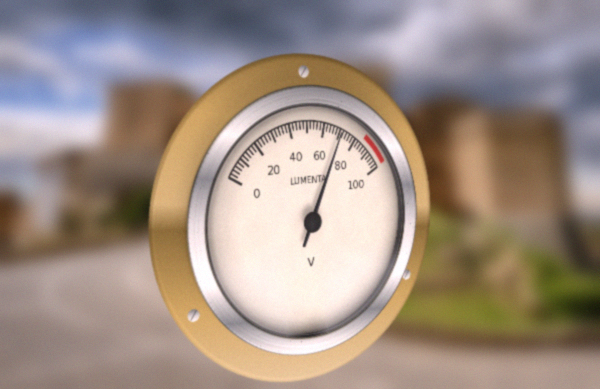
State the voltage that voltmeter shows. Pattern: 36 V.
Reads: 70 V
